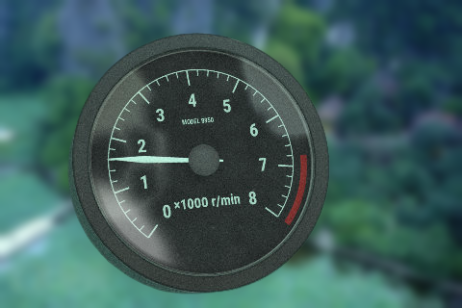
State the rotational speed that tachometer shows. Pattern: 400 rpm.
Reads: 1600 rpm
